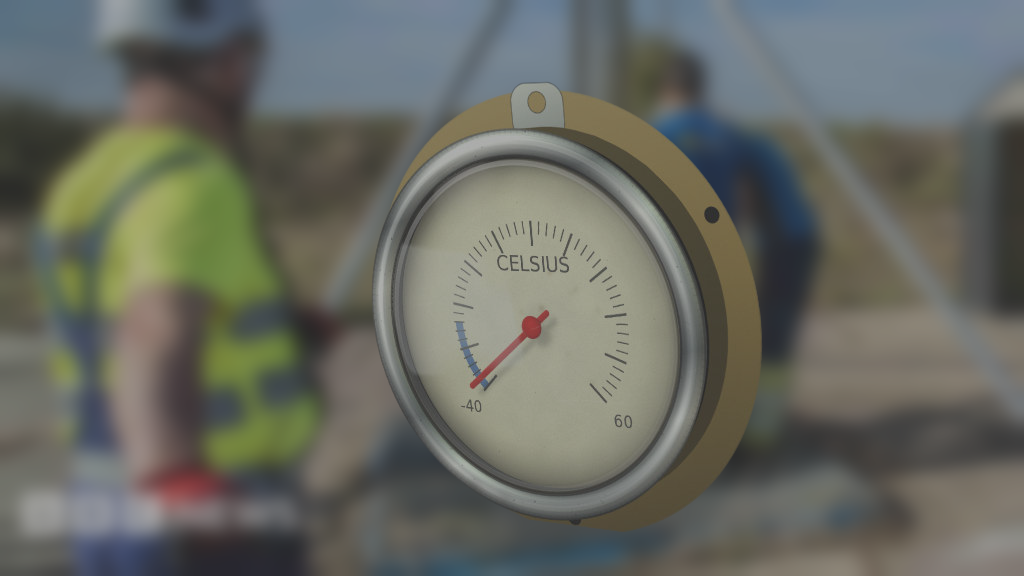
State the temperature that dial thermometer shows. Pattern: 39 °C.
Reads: -38 °C
